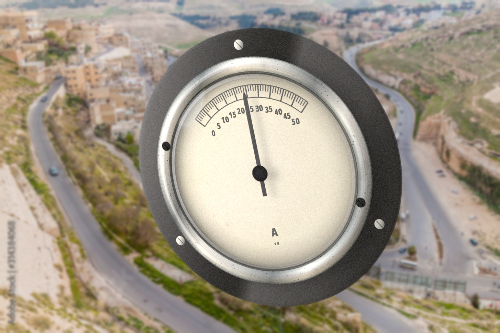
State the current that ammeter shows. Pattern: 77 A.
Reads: 25 A
